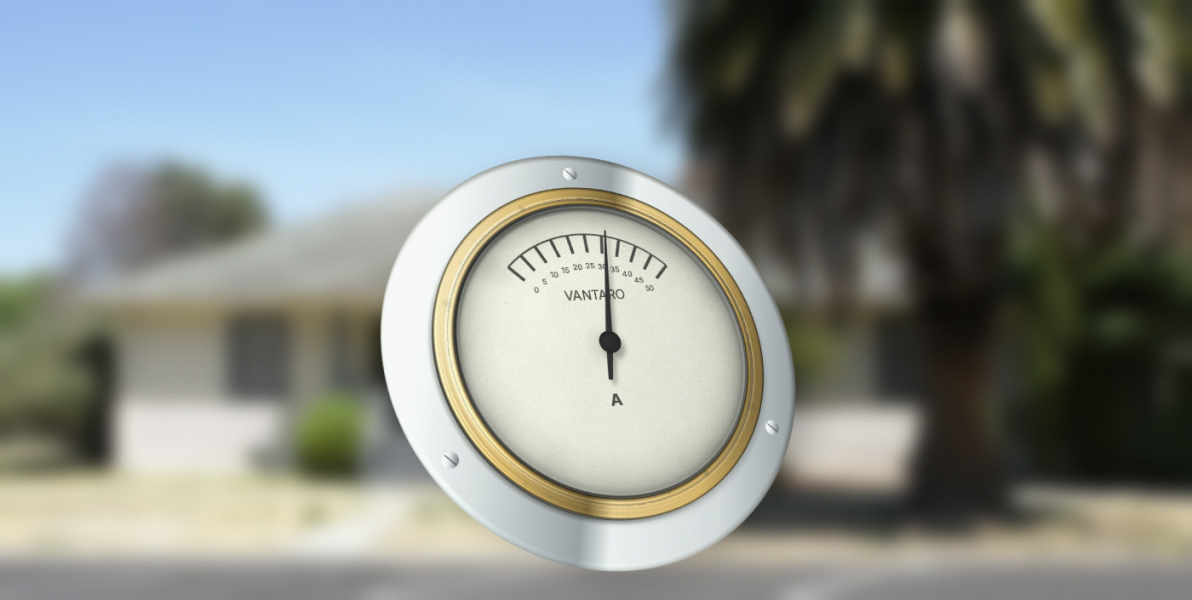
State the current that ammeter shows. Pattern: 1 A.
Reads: 30 A
